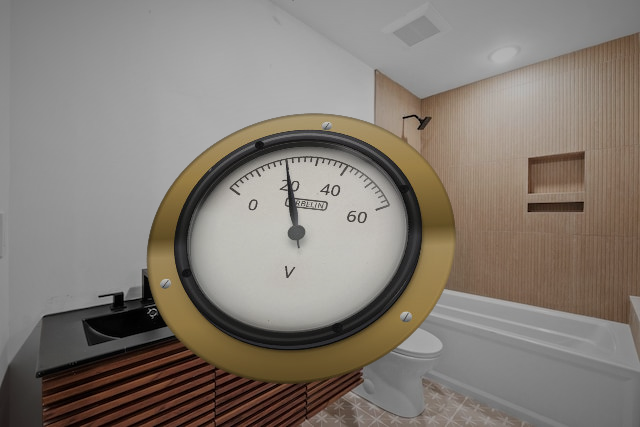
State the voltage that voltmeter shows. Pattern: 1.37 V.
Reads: 20 V
